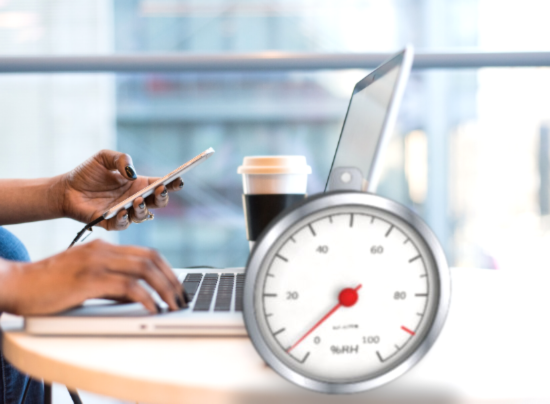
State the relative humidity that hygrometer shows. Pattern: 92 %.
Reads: 5 %
